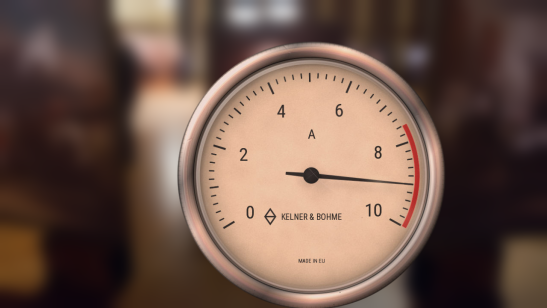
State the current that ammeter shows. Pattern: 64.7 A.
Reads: 9 A
